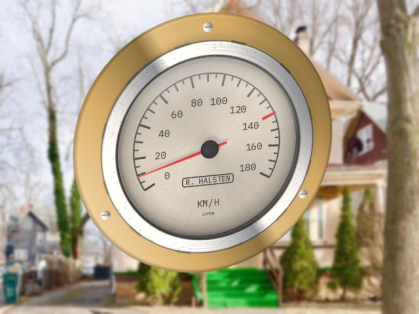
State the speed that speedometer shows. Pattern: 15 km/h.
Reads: 10 km/h
